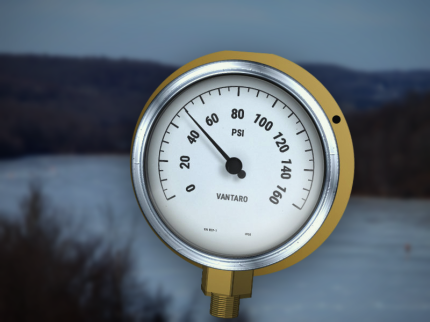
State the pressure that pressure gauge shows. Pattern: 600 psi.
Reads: 50 psi
